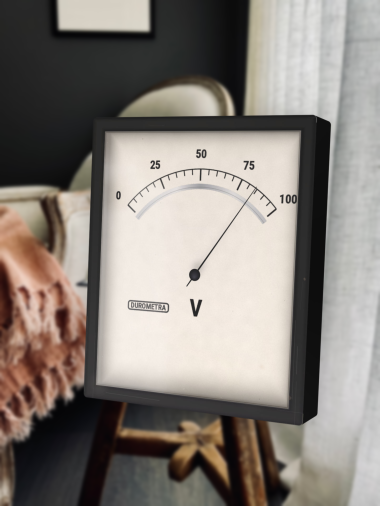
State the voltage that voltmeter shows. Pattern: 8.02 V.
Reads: 85 V
